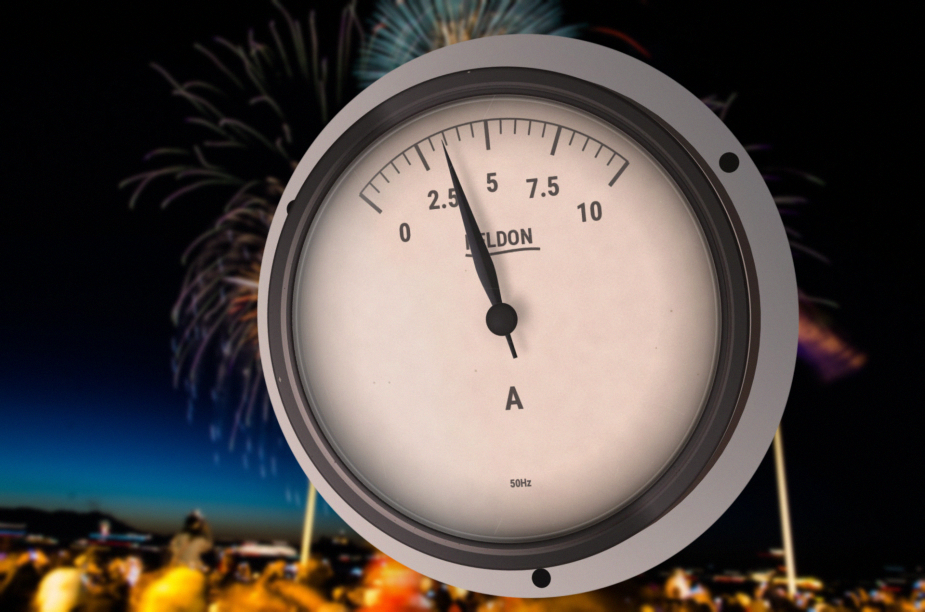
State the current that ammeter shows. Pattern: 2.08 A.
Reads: 3.5 A
